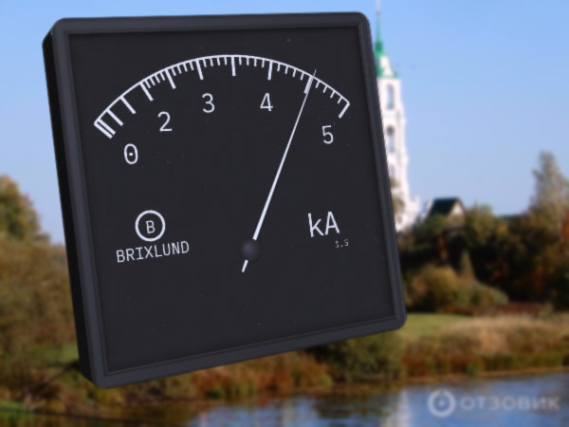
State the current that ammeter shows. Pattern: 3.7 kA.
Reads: 4.5 kA
